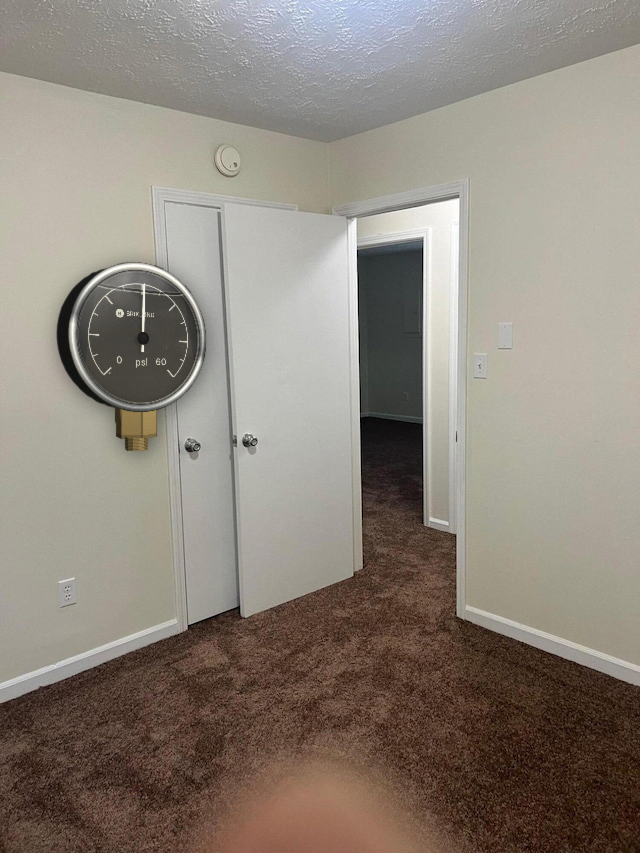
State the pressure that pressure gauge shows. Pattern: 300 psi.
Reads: 30 psi
